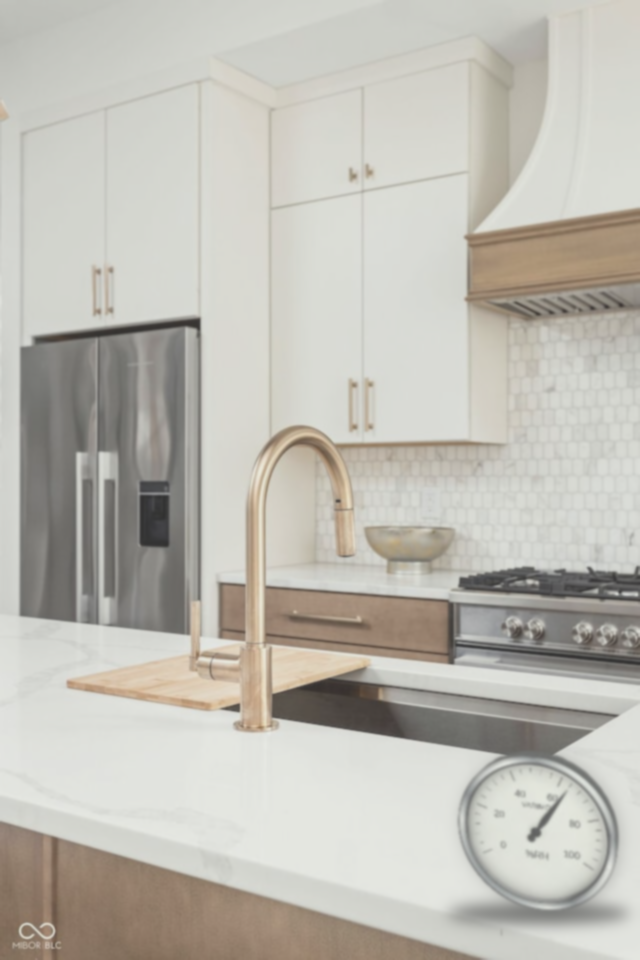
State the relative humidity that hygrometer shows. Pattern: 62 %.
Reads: 64 %
